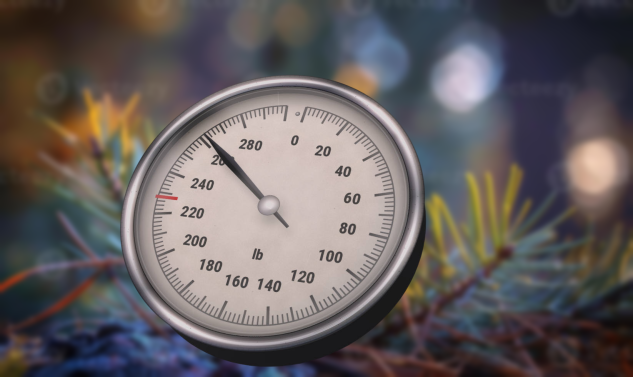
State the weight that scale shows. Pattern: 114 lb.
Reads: 262 lb
